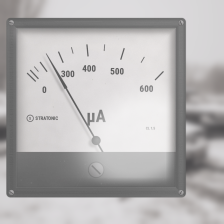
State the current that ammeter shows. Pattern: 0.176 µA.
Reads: 250 µA
